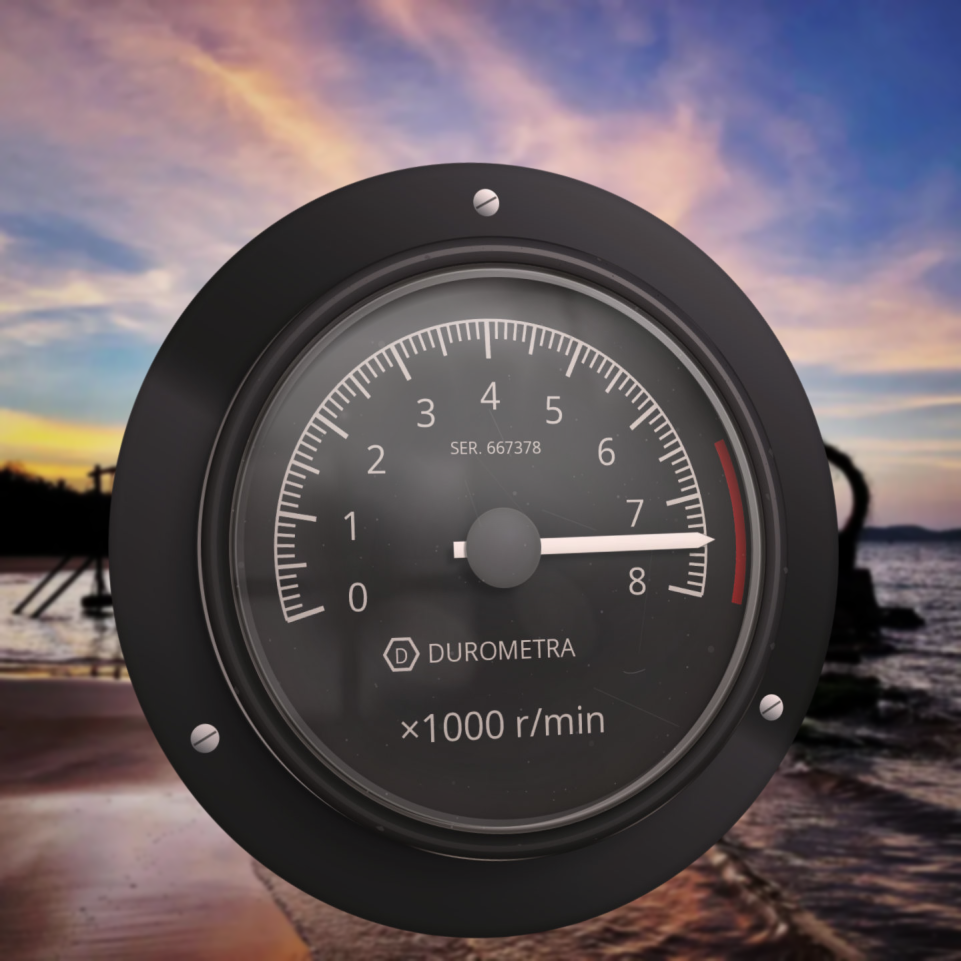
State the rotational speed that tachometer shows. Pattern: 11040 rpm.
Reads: 7450 rpm
